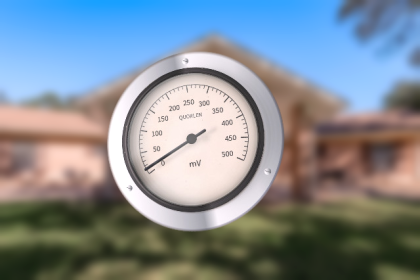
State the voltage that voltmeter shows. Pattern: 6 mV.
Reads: 10 mV
